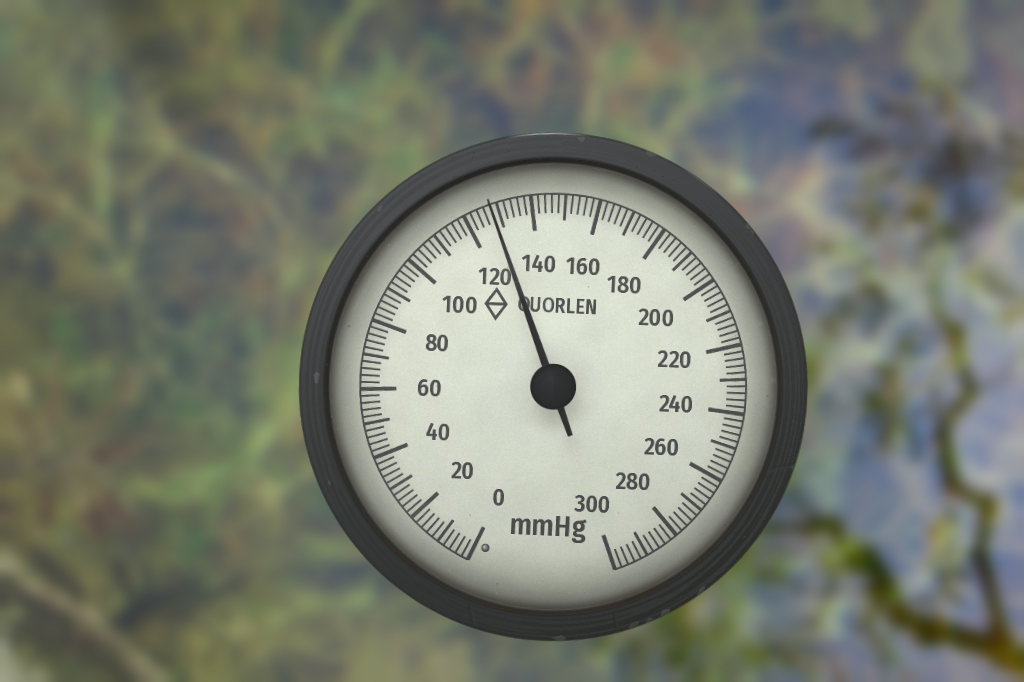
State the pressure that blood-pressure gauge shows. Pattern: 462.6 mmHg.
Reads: 128 mmHg
